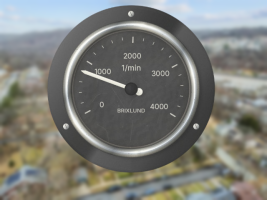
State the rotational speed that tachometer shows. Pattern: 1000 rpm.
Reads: 800 rpm
